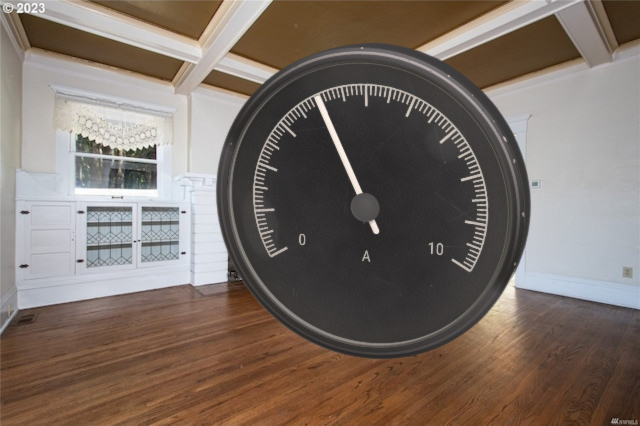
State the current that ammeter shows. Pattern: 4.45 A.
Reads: 4 A
